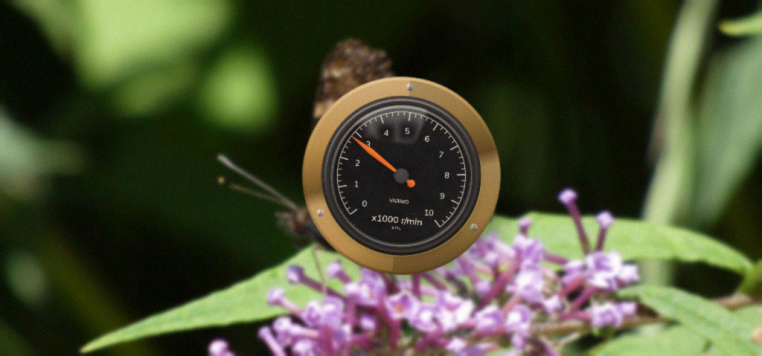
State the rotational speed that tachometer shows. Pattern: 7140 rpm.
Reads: 2800 rpm
